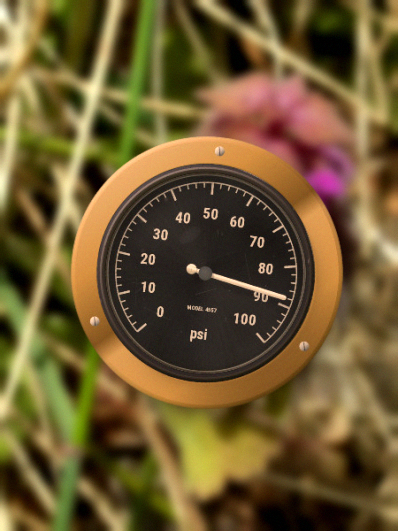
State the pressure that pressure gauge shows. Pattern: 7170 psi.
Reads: 88 psi
